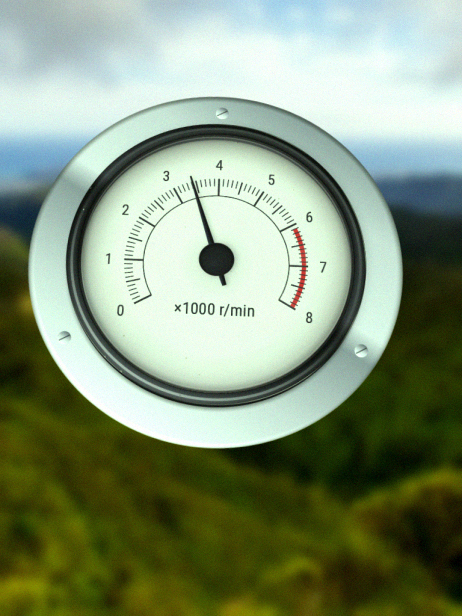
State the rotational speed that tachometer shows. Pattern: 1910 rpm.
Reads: 3400 rpm
